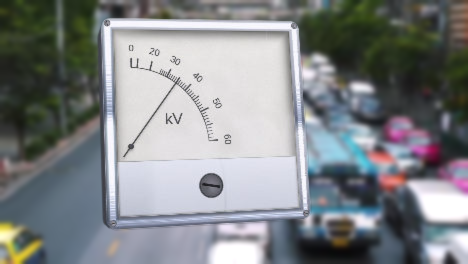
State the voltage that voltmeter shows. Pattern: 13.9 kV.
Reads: 35 kV
